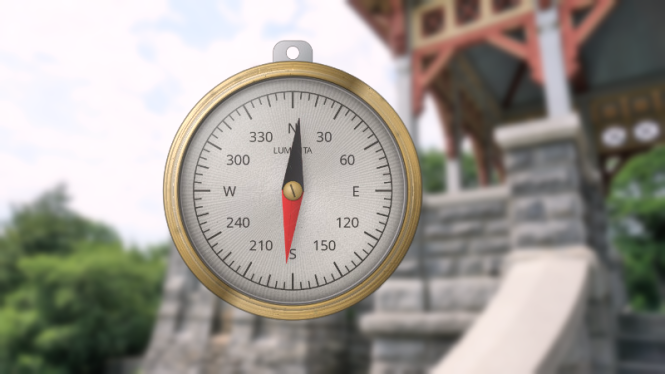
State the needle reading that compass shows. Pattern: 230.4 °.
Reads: 185 °
